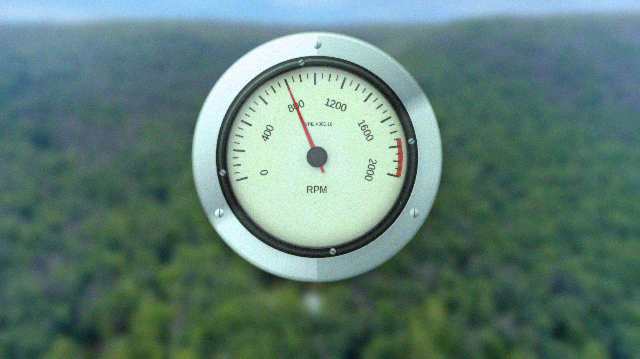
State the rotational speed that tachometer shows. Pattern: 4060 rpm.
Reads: 800 rpm
